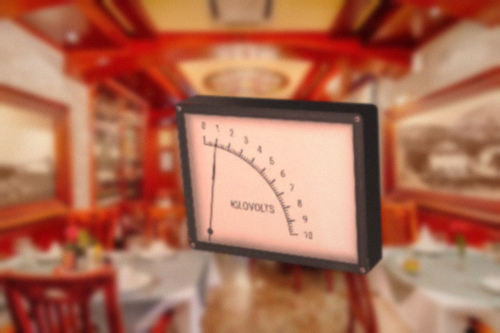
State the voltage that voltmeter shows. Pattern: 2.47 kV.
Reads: 1 kV
